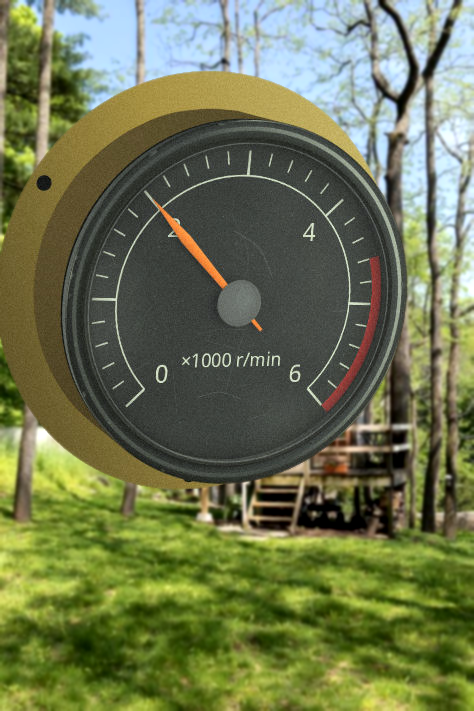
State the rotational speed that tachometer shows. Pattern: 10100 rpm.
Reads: 2000 rpm
